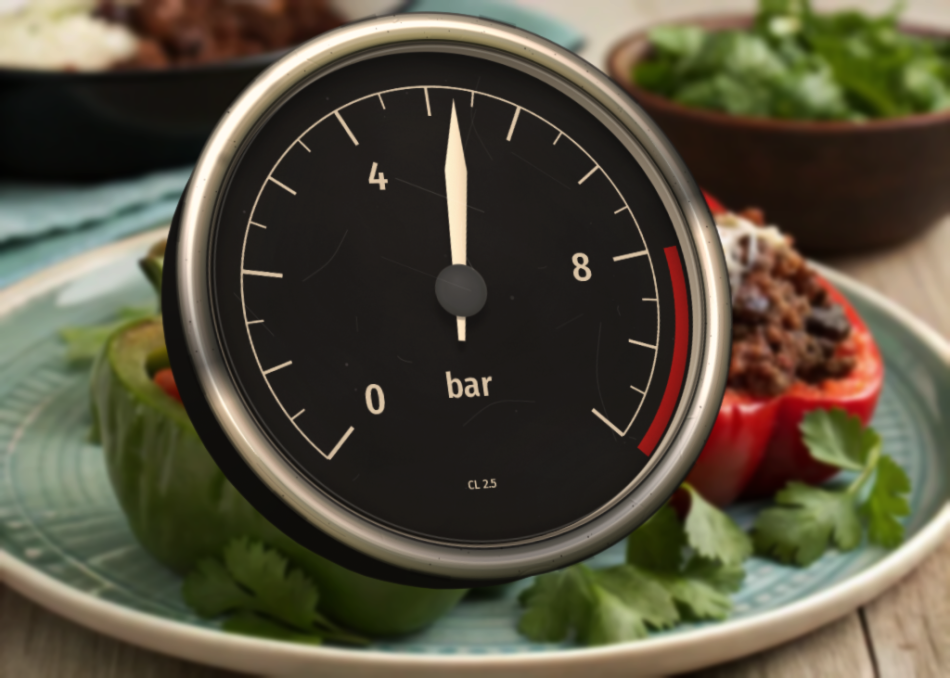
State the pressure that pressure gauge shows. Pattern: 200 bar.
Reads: 5.25 bar
